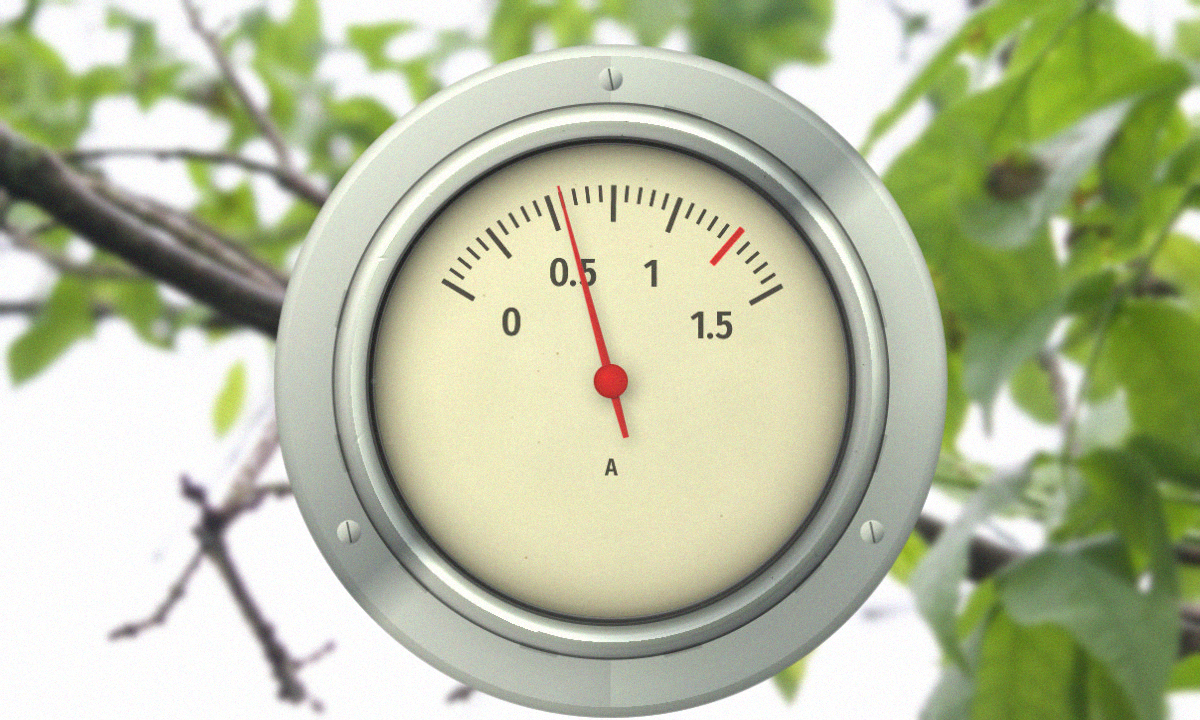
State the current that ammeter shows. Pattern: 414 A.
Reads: 0.55 A
